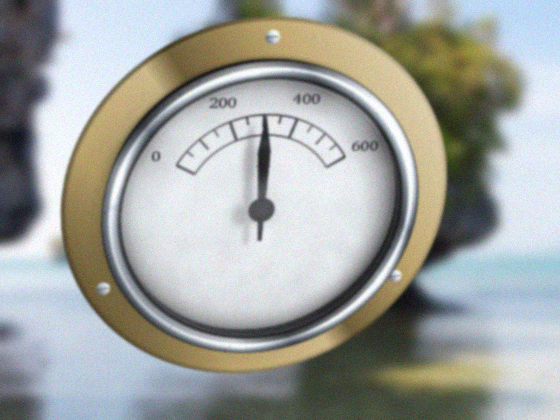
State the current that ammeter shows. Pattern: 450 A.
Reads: 300 A
